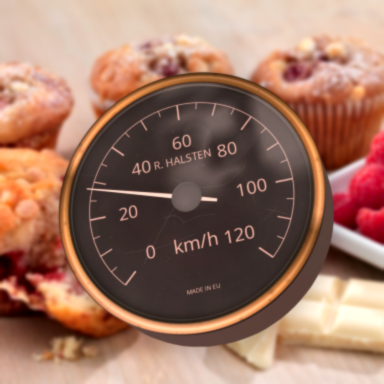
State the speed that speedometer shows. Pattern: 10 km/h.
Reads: 27.5 km/h
